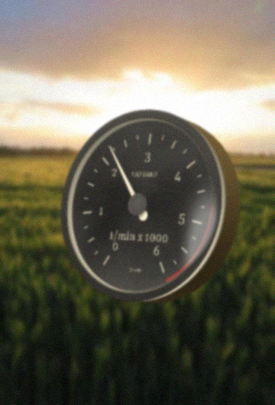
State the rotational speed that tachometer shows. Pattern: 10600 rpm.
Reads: 2250 rpm
